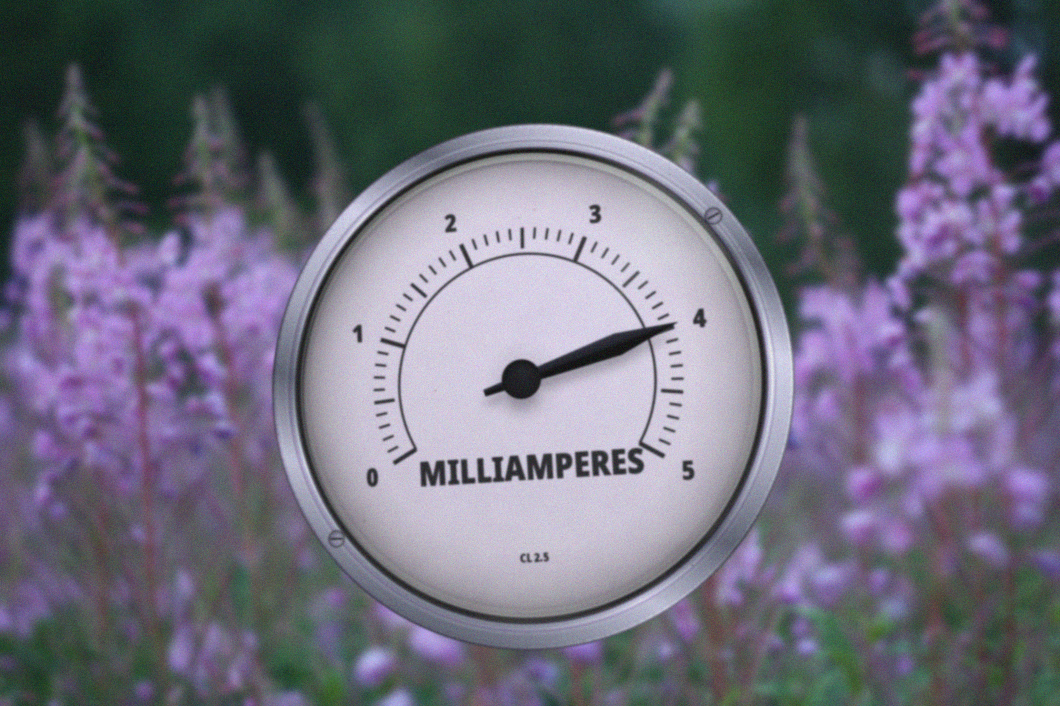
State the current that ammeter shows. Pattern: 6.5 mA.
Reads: 4 mA
